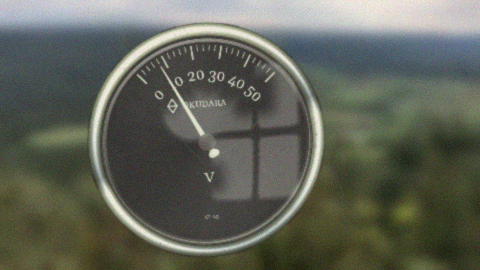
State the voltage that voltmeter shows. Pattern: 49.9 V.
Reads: 8 V
